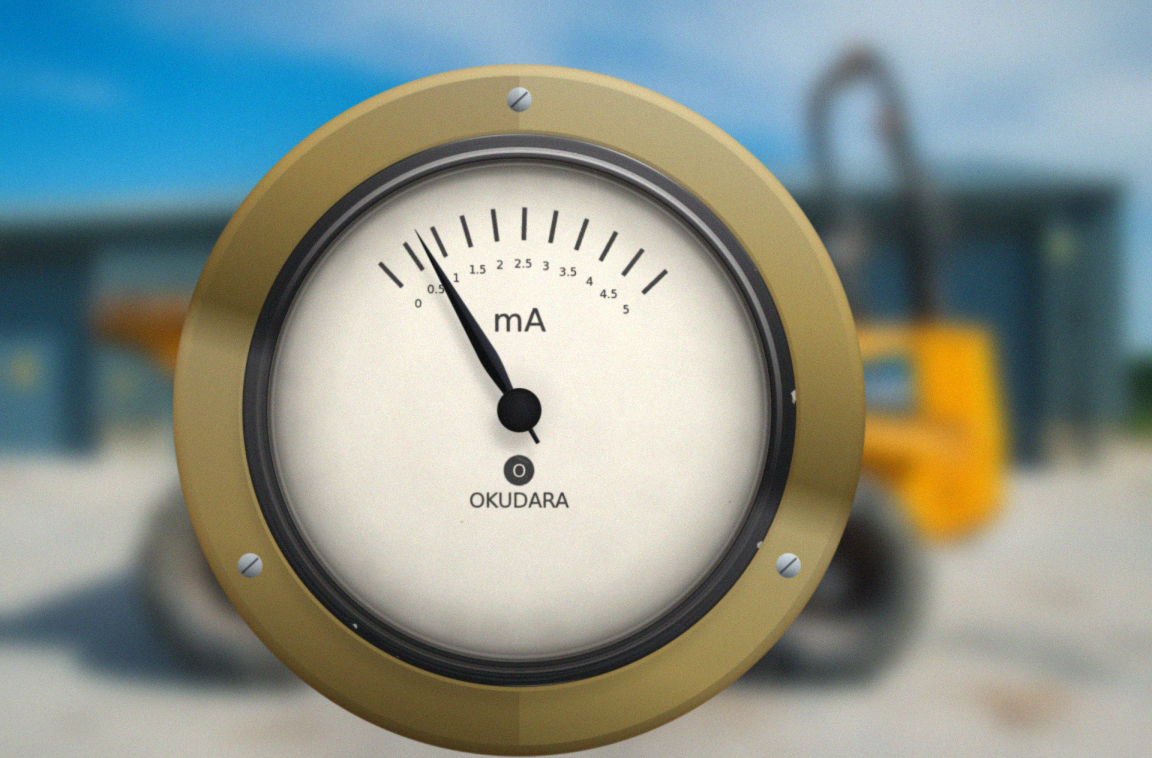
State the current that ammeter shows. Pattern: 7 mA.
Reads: 0.75 mA
